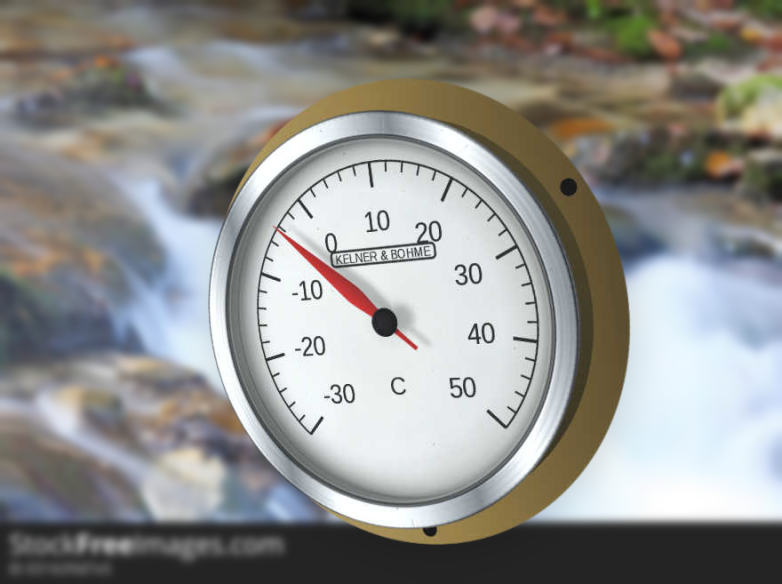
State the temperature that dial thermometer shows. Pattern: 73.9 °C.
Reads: -4 °C
